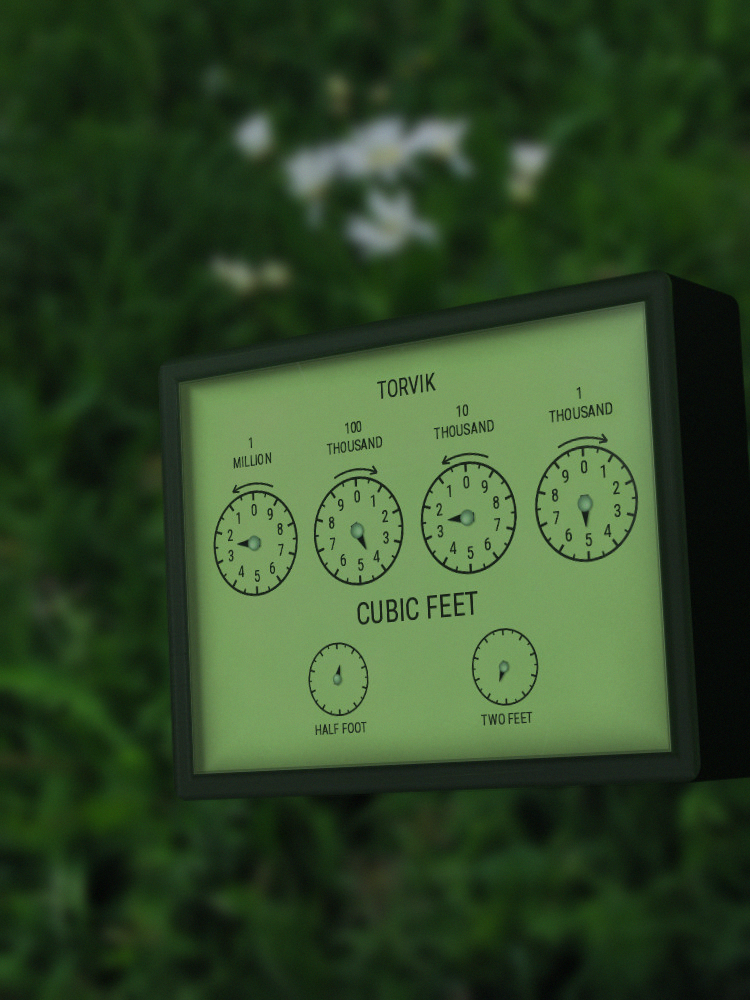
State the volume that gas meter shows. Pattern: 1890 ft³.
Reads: 242500 ft³
